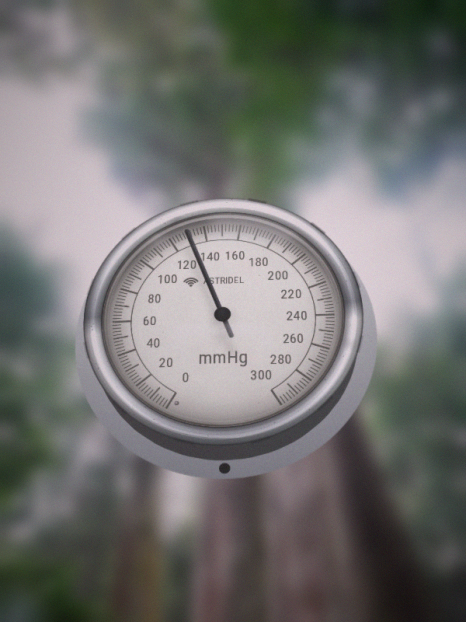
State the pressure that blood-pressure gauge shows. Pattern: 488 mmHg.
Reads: 130 mmHg
